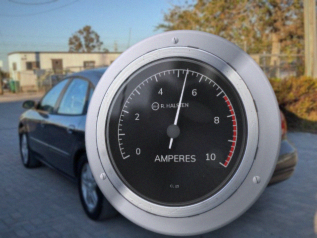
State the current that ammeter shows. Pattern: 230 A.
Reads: 5.4 A
